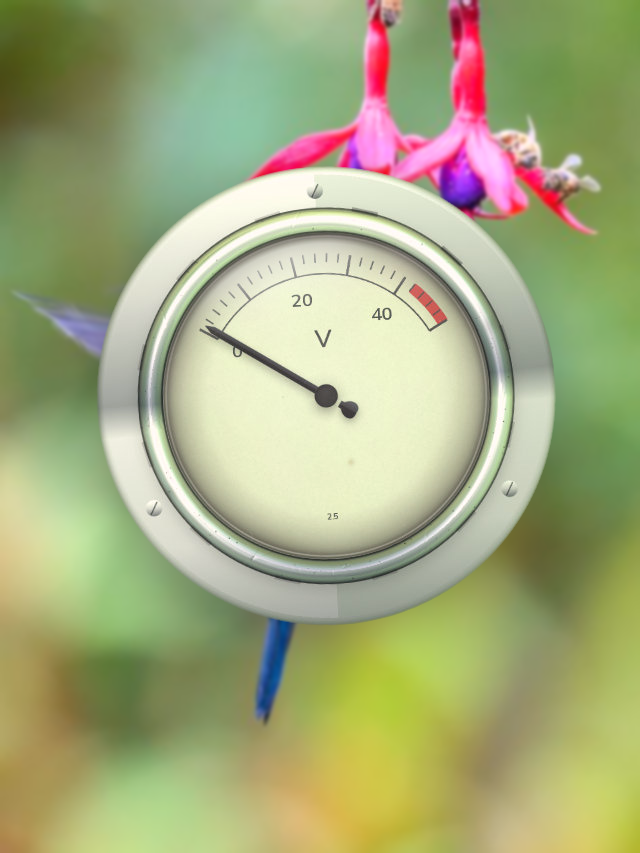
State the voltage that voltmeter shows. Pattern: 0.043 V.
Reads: 1 V
